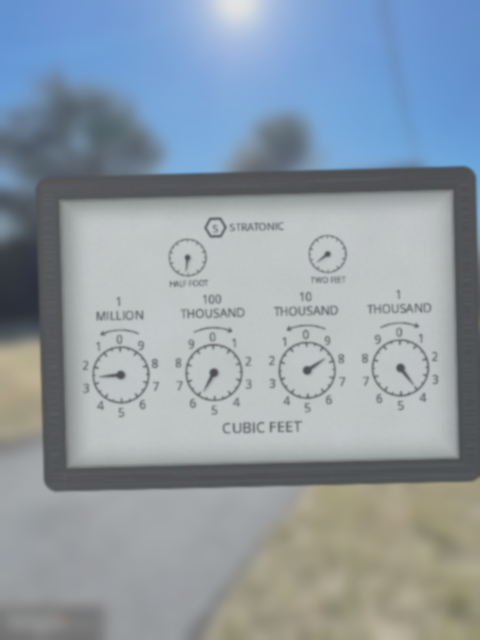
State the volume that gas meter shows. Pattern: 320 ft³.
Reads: 258400 ft³
